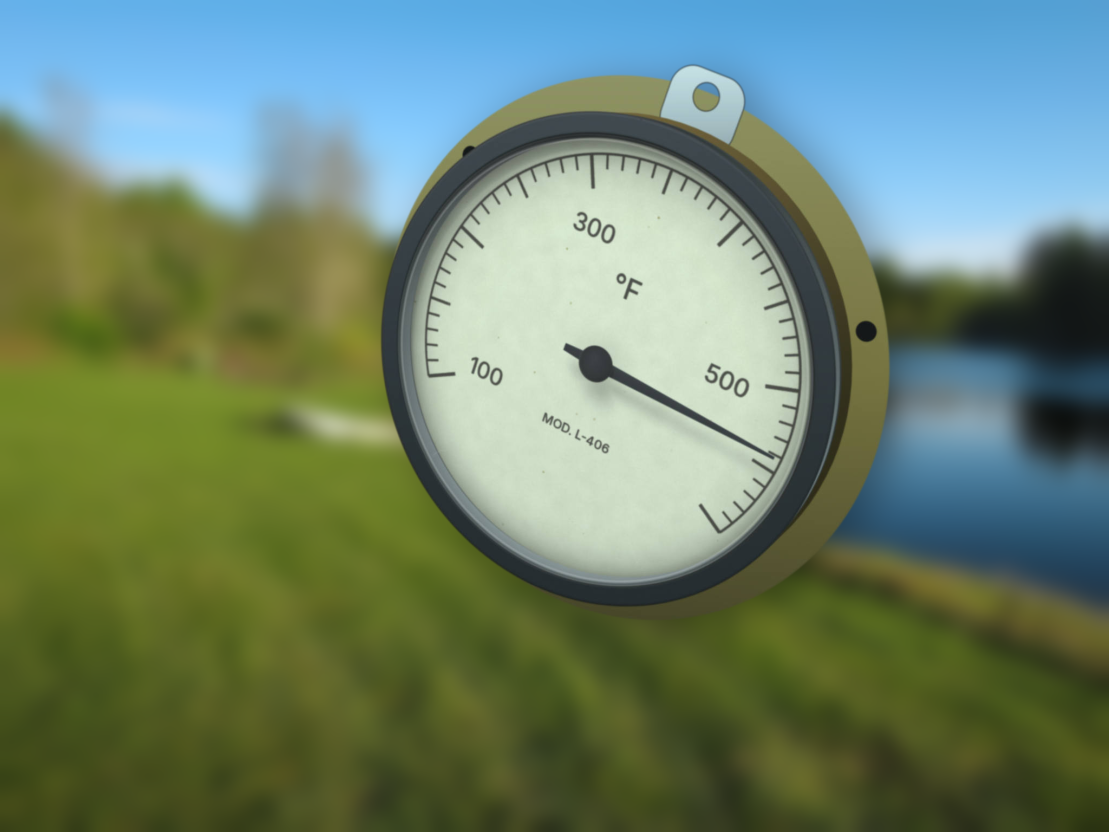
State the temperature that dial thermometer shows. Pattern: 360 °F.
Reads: 540 °F
